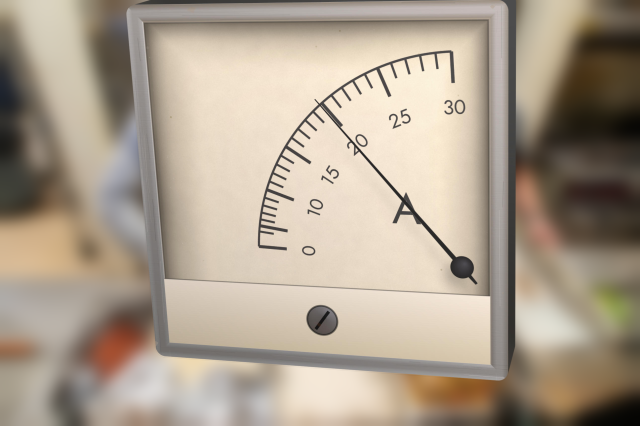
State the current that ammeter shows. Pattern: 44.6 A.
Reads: 20 A
